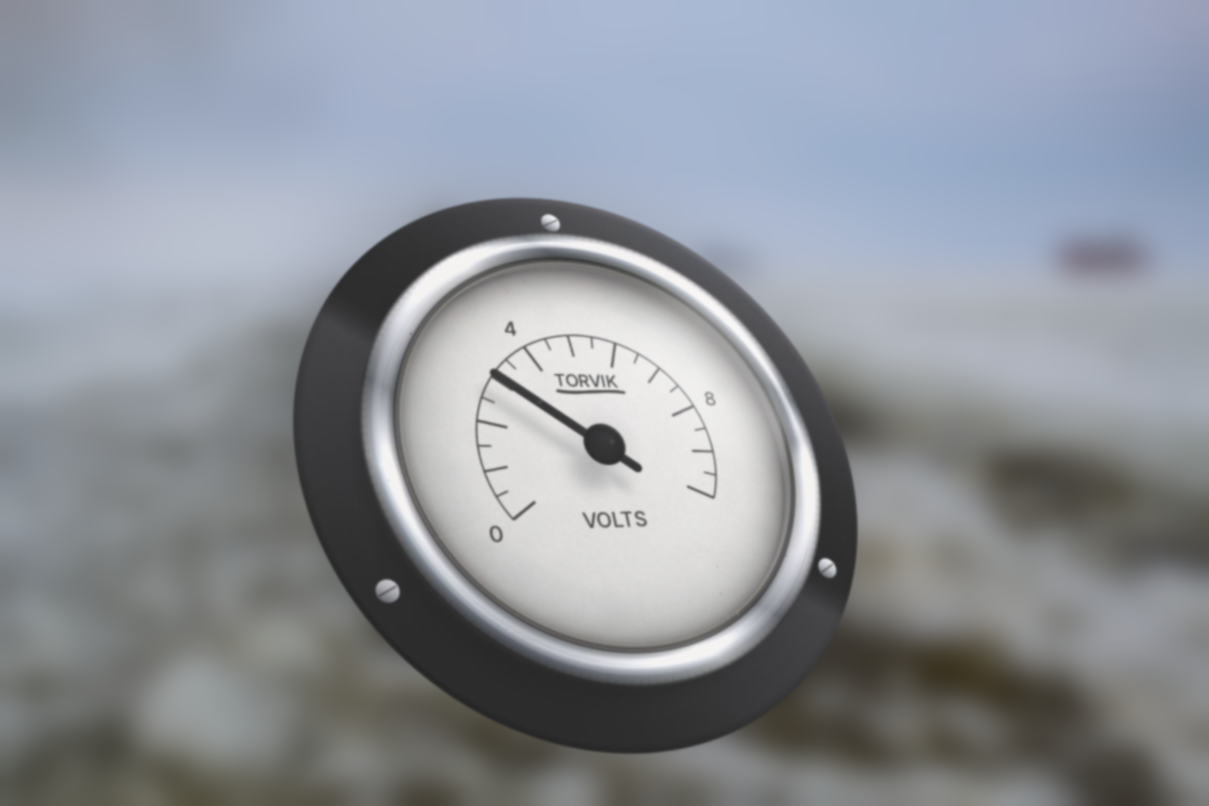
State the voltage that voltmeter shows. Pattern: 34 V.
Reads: 3 V
